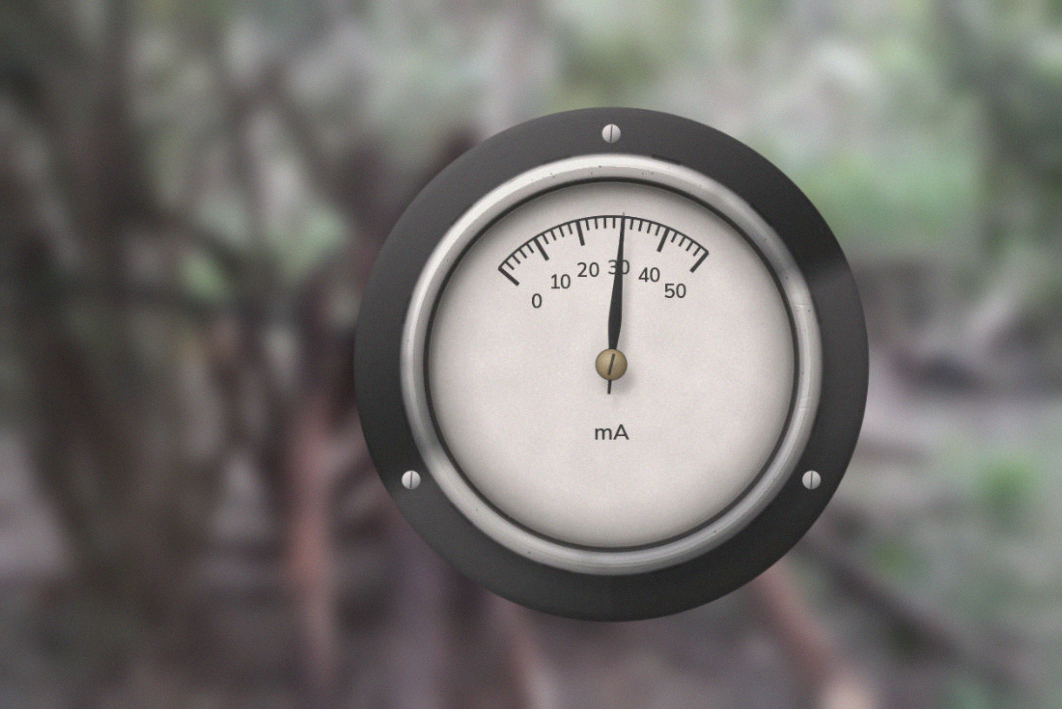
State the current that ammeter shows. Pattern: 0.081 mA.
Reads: 30 mA
